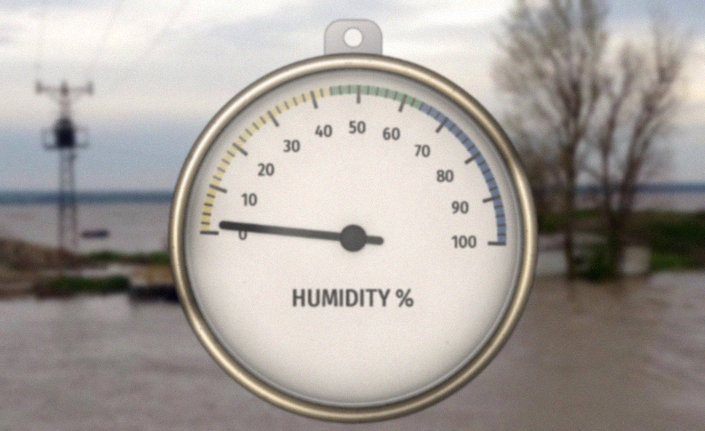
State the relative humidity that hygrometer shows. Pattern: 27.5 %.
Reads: 2 %
